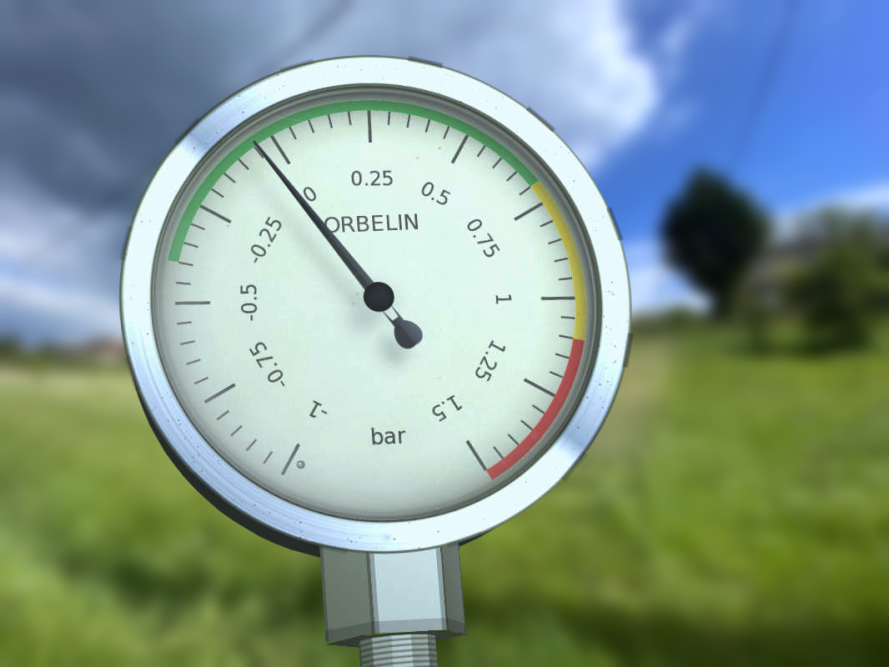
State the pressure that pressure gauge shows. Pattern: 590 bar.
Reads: -0.05 bar
